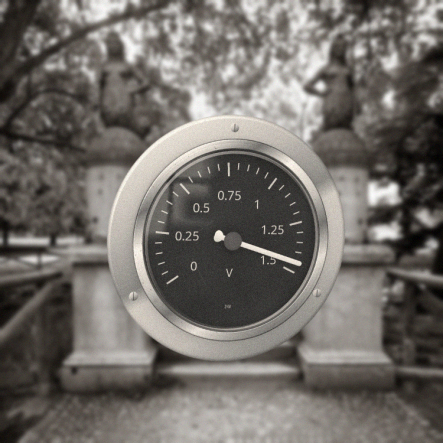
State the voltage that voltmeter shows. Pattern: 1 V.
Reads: 1.45 V
